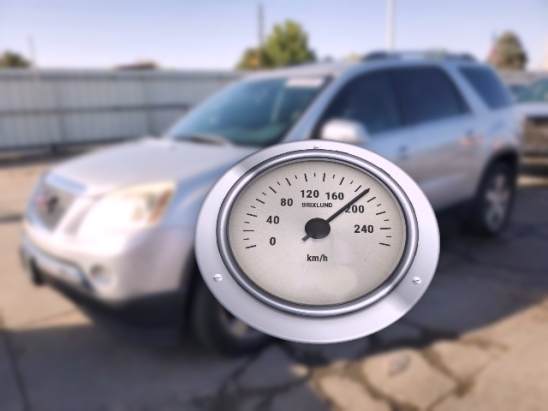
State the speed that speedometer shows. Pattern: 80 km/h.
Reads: 190 km/h
